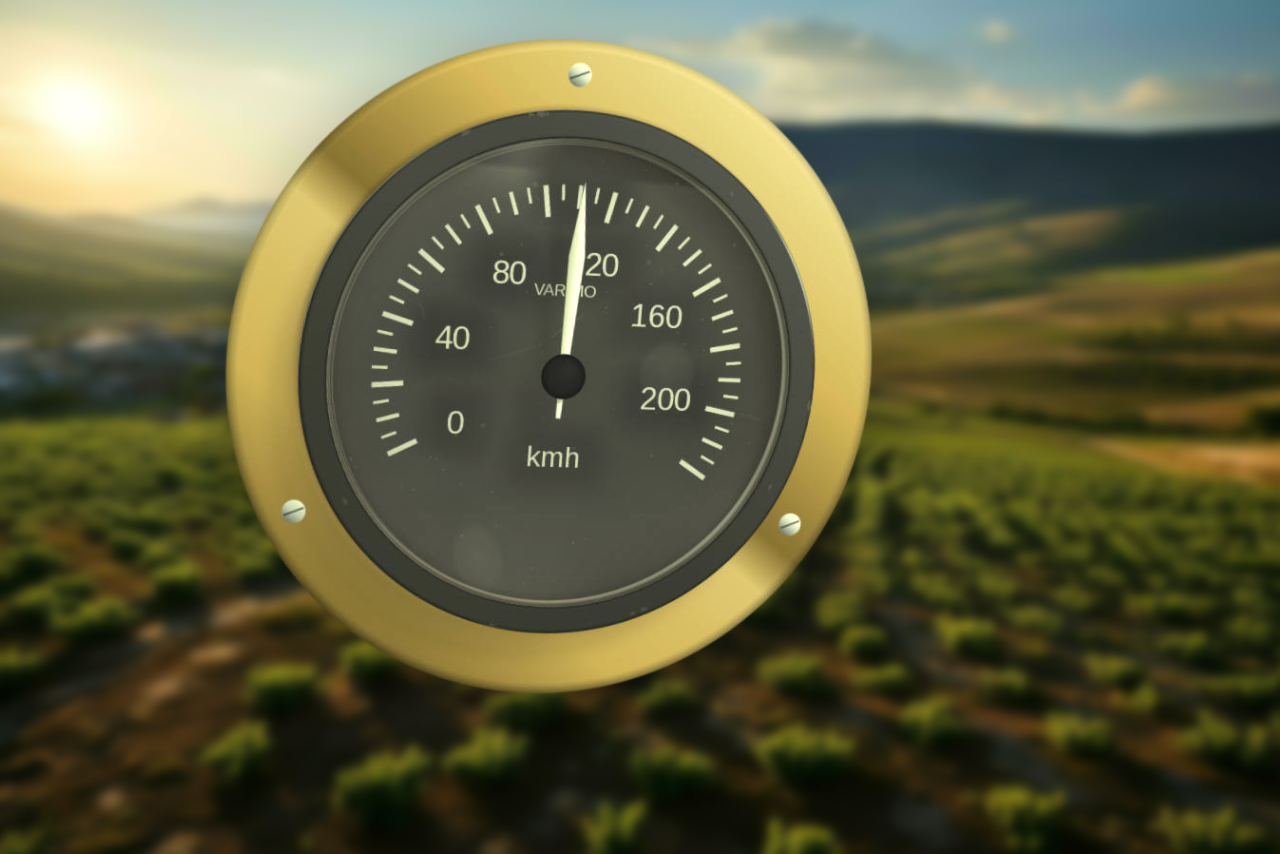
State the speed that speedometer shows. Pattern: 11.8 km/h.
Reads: 110 km/h
